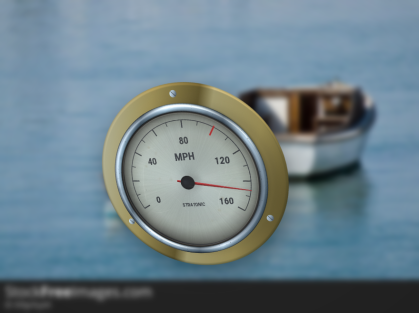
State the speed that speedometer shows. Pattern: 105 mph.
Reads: 145 mph
